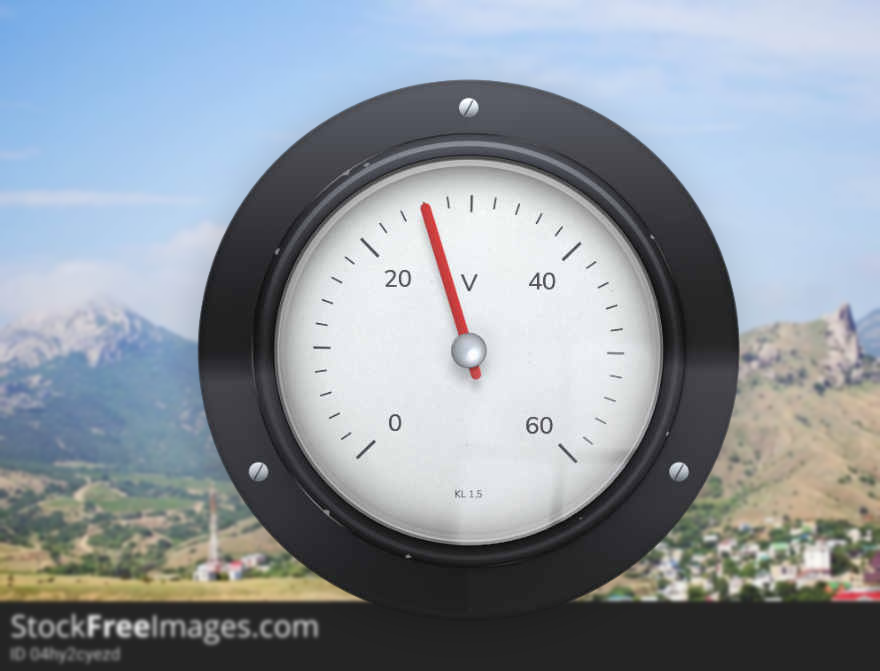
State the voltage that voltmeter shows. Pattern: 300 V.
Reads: 26 V
